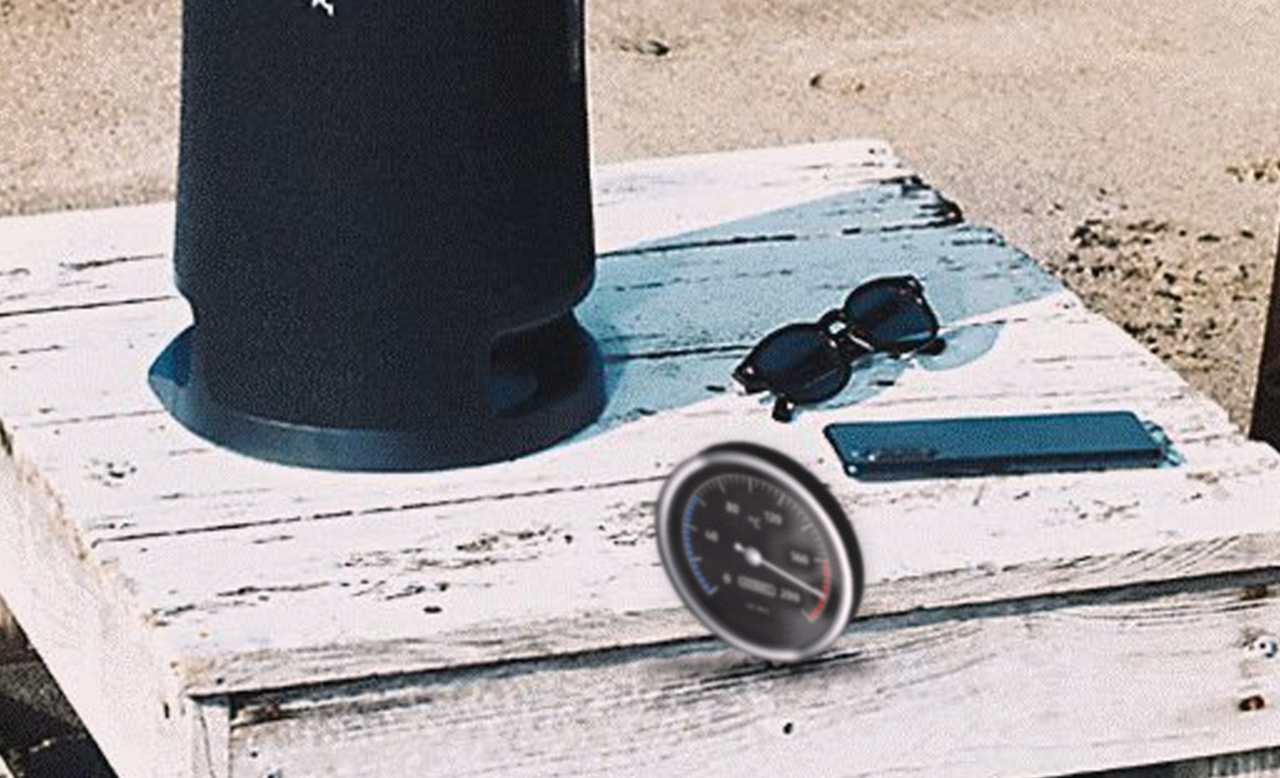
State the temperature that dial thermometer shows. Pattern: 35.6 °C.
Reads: 180 °C
